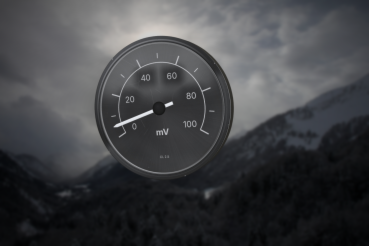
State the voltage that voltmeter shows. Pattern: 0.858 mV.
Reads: 5 mV
